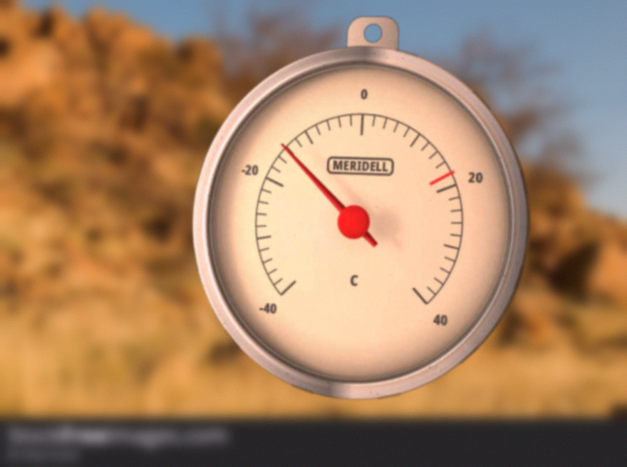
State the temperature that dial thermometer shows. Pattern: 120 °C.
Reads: -14 °C
